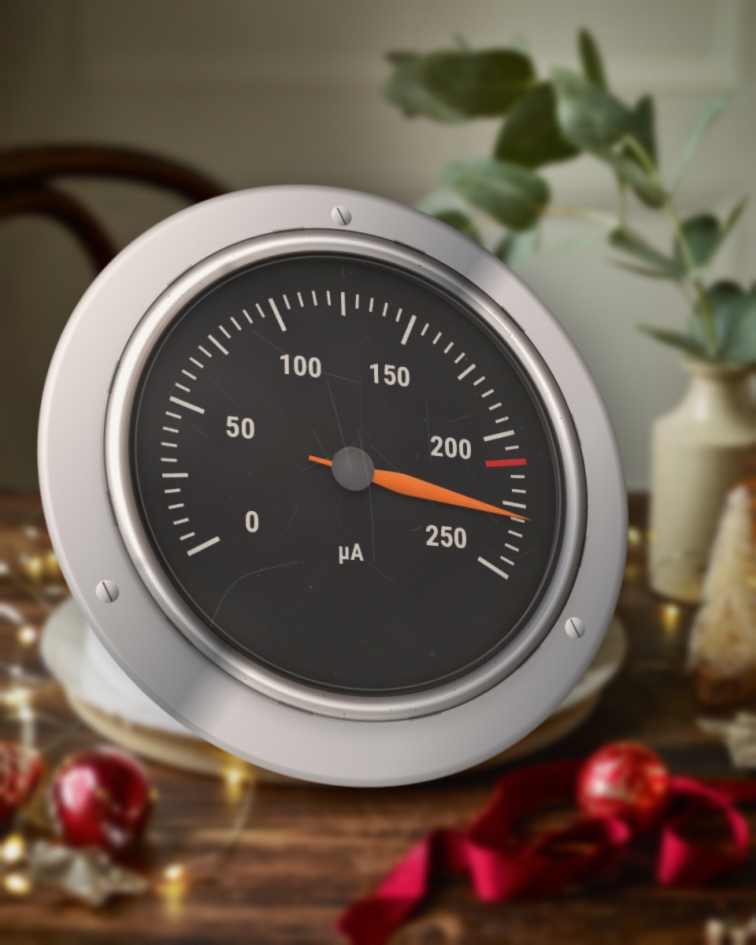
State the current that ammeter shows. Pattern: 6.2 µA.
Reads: 230 µA
